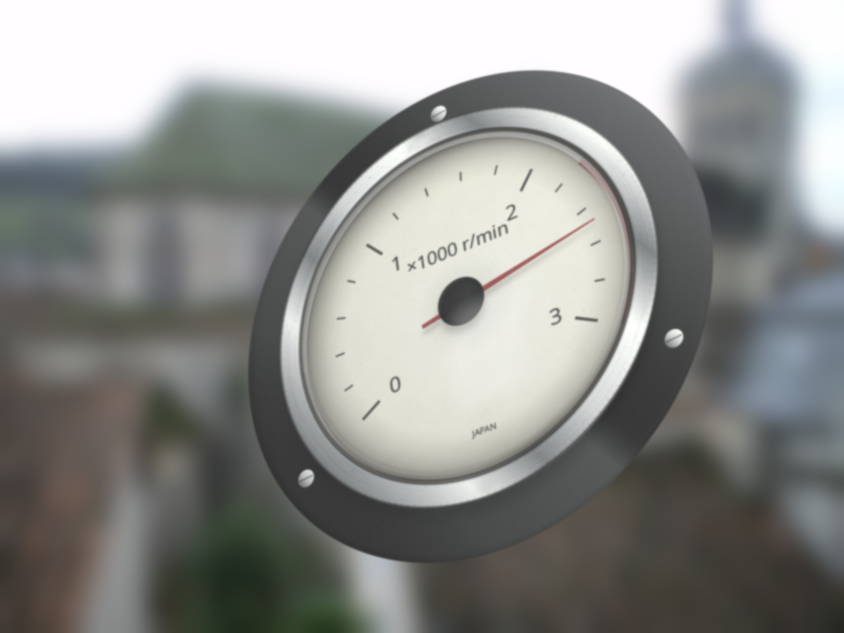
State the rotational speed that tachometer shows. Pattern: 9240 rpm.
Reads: 2500 rpm
